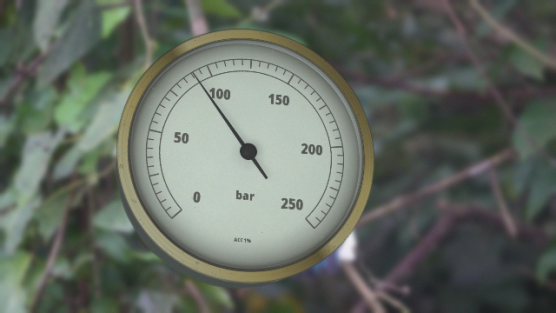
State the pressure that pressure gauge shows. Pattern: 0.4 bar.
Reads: 90 bar
